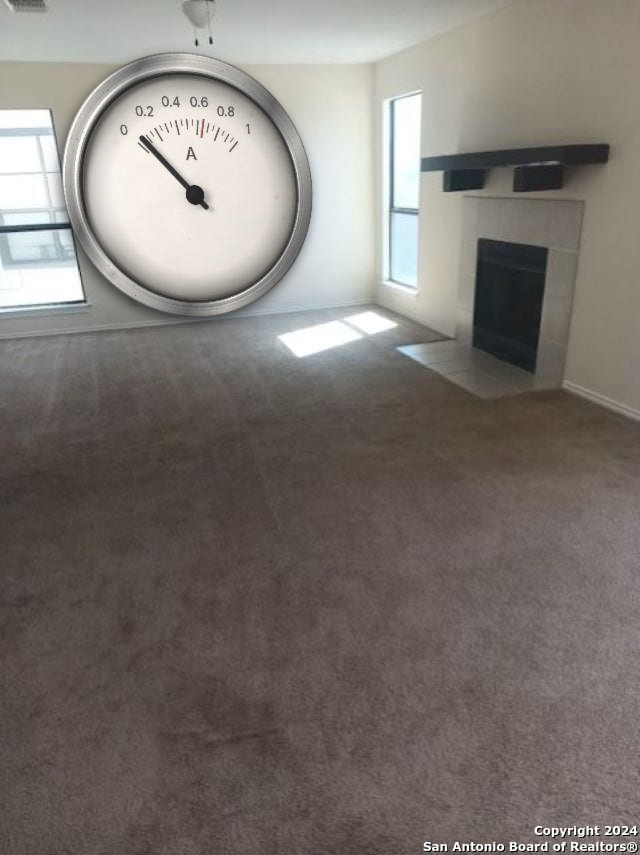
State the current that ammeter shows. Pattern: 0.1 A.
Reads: 0.05 A
